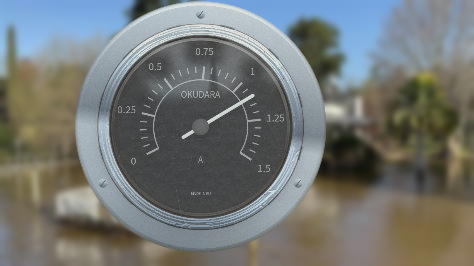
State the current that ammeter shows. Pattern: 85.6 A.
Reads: 1.1 A
